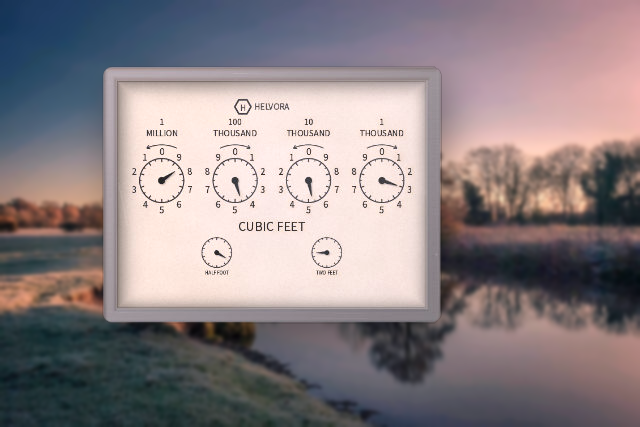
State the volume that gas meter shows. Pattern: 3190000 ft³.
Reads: 845300 ft³
